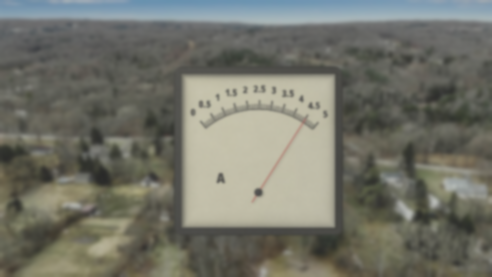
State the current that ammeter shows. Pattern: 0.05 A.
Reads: 4.5 A
